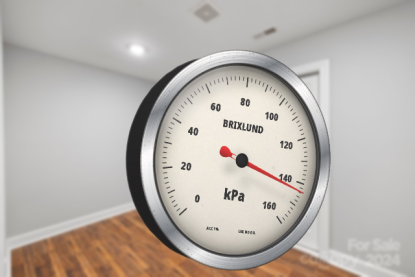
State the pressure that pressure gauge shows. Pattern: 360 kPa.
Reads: 144 kPa
